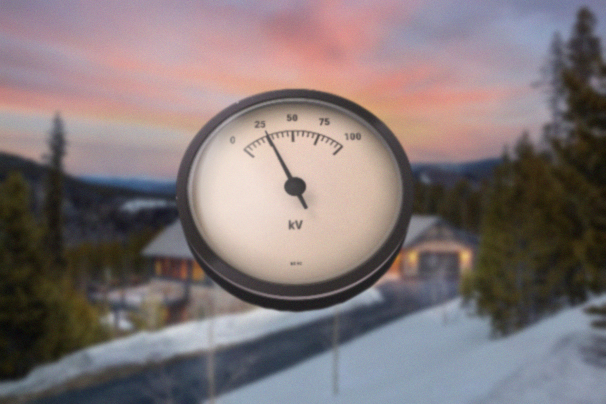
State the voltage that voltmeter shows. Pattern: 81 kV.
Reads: 25 kV
